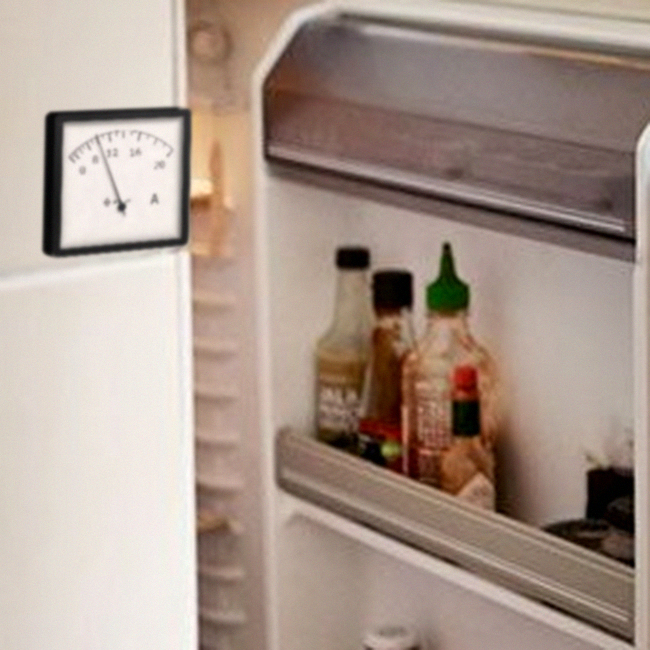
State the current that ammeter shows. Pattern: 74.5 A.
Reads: 10 A
